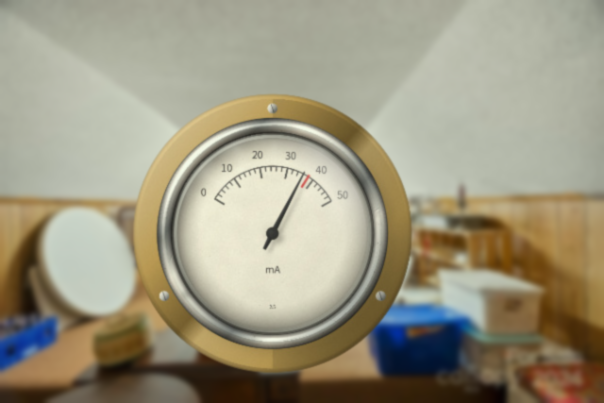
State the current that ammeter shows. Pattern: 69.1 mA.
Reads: 36 mA
